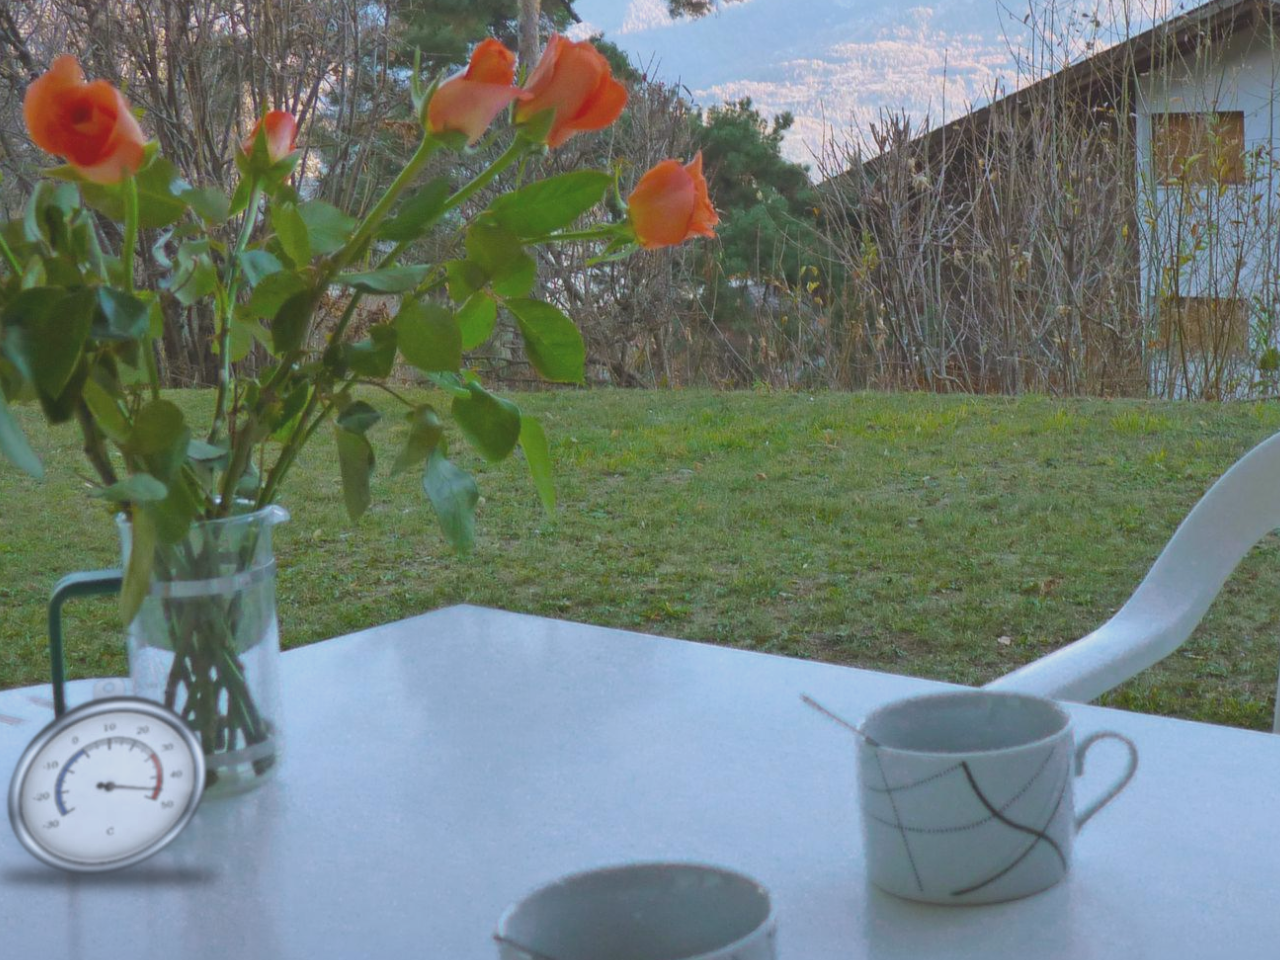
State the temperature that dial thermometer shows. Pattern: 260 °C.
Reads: 45 °C
